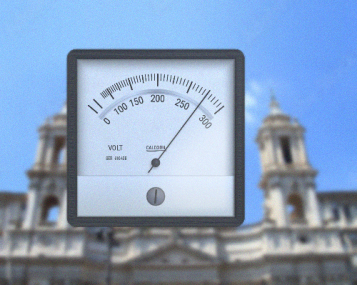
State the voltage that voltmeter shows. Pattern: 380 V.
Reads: 275 V
